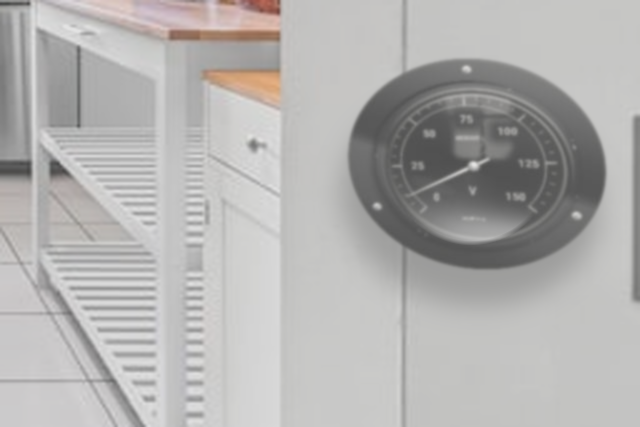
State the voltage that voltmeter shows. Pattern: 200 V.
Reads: 10 V
